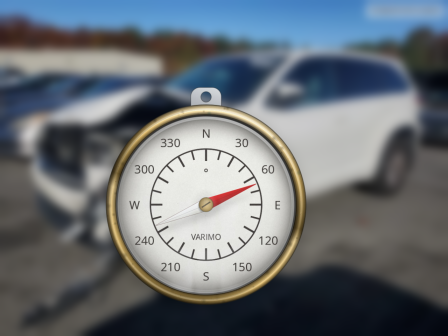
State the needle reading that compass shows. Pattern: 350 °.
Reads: 67.5 °
